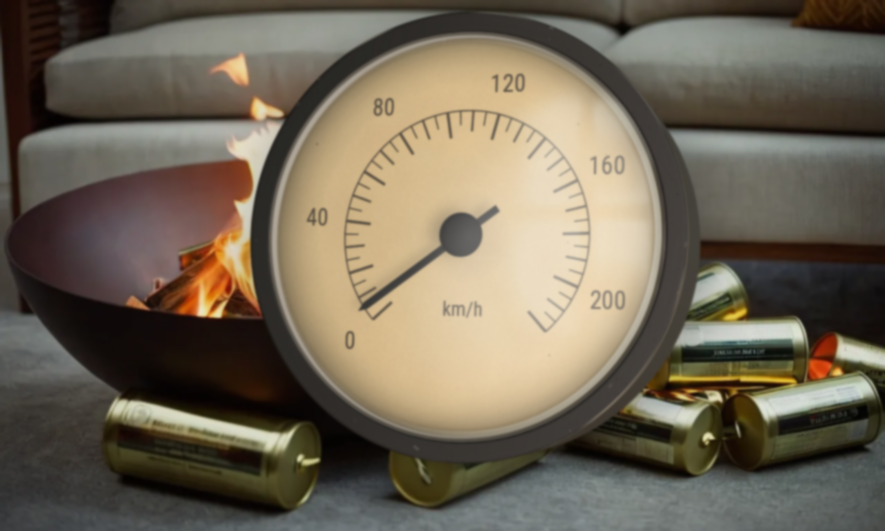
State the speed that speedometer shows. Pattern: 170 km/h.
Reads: 5 km/h
